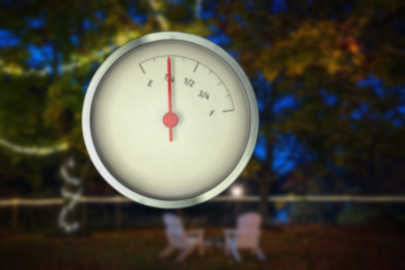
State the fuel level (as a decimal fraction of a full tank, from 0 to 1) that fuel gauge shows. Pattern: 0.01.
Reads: 0.25
